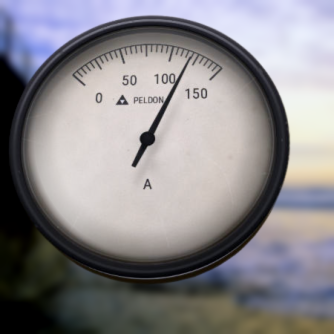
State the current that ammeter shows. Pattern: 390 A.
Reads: 120 A
